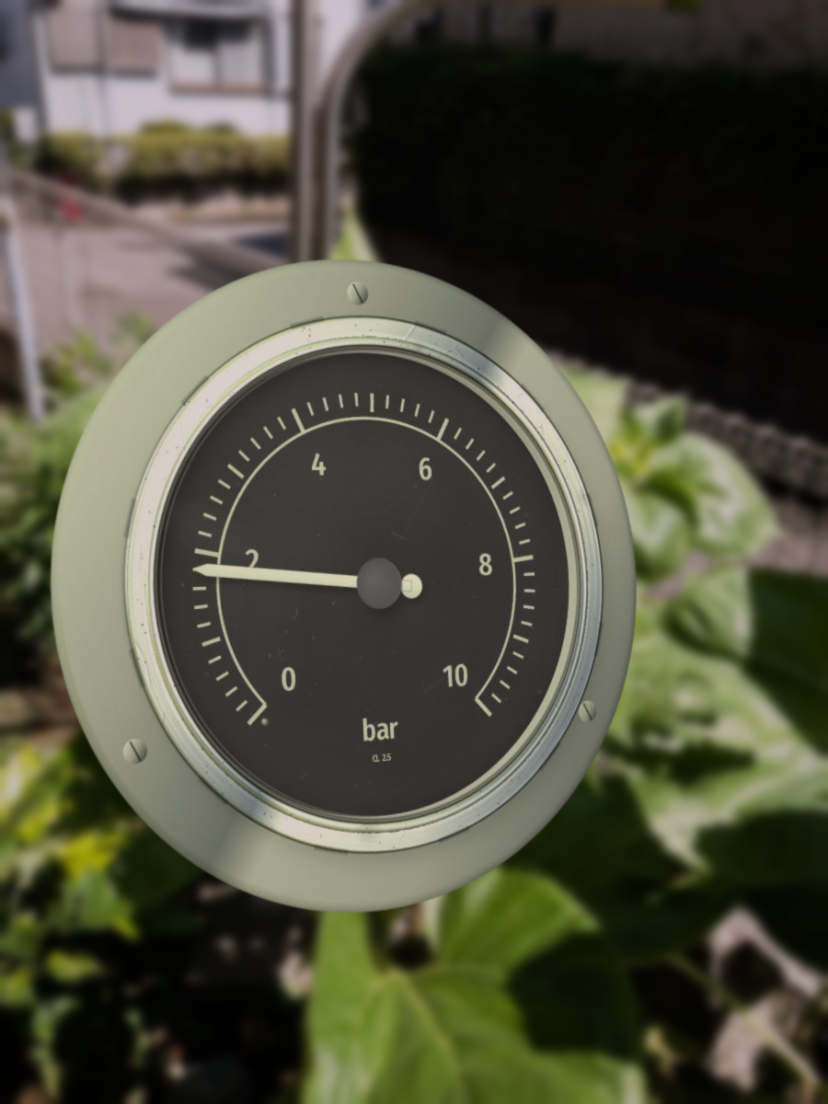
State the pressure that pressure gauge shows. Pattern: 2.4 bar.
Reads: 1.8 bar
